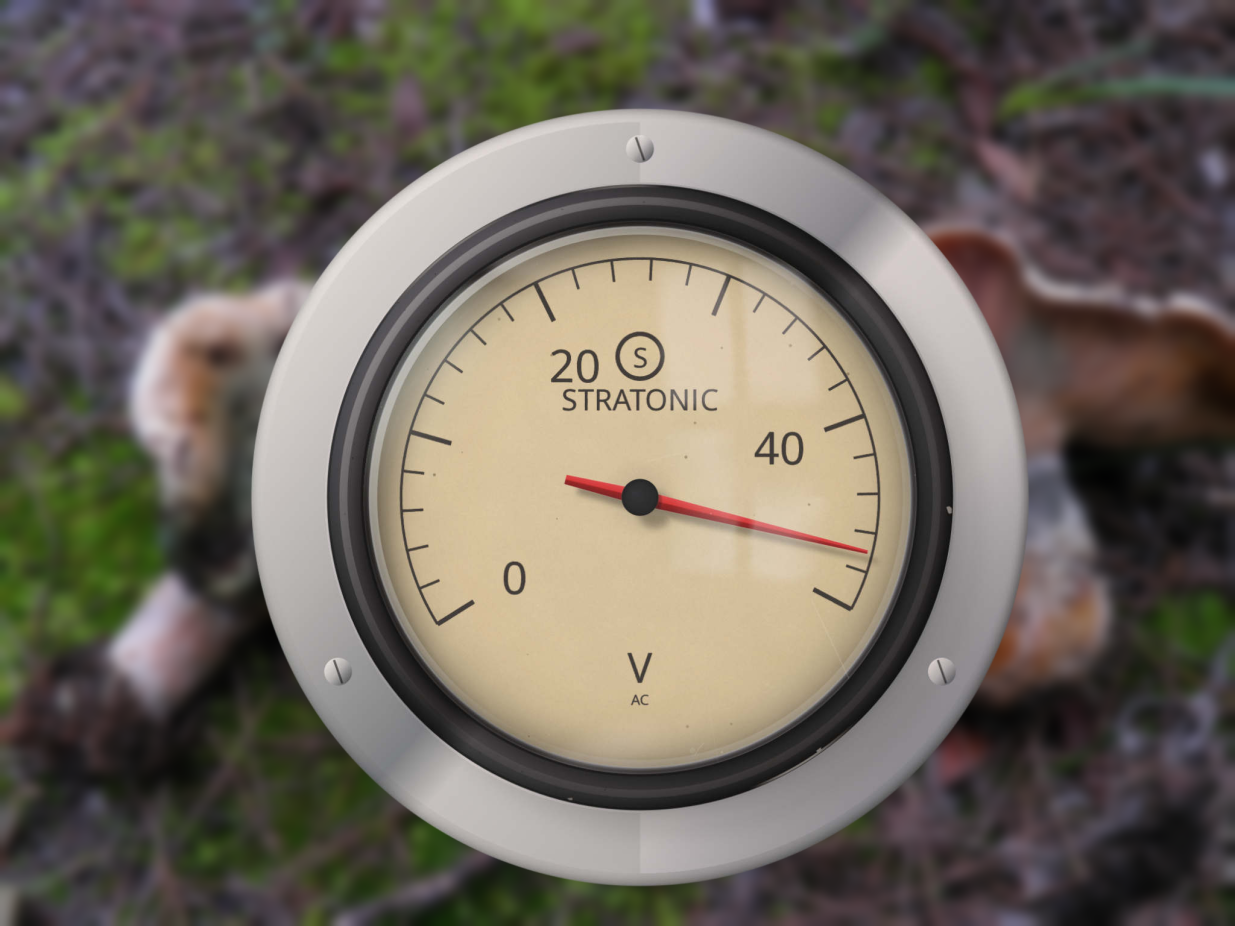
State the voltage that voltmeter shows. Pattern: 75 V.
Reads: 47 V
